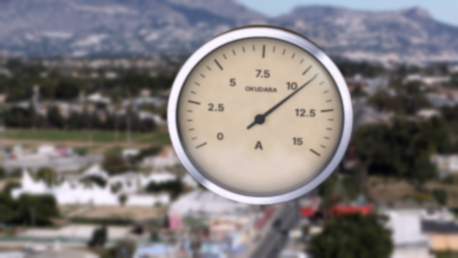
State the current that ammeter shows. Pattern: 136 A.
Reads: 10.5 A
